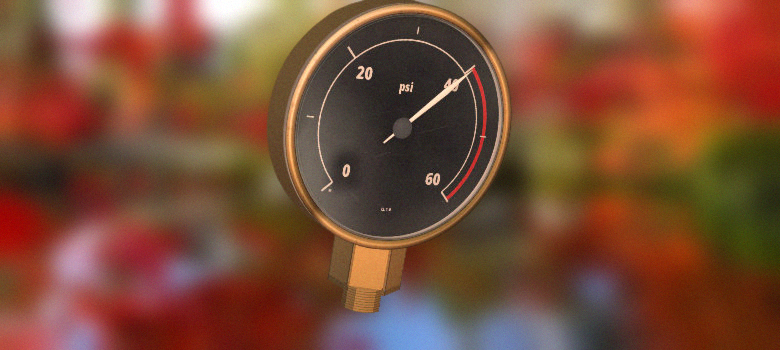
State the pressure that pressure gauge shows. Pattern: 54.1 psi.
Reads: 40 psi
